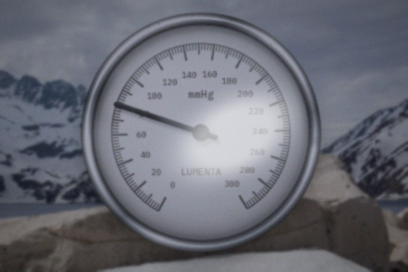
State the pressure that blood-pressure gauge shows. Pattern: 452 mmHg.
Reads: 80 mmHg
